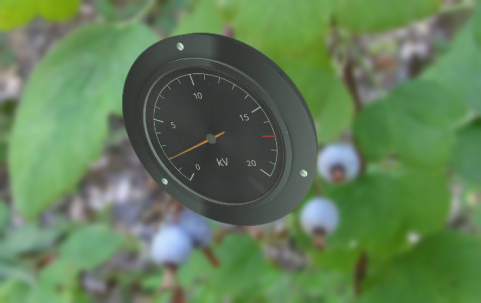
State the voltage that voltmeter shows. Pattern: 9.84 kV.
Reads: 2 kV
